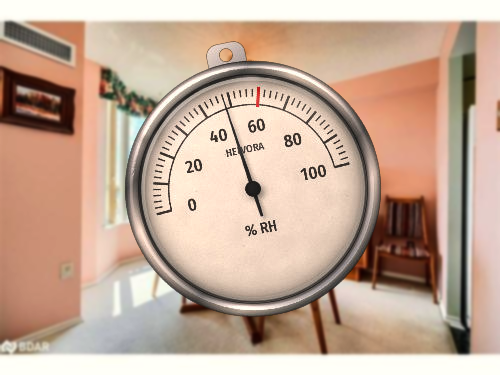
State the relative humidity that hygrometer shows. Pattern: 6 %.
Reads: 48 %
